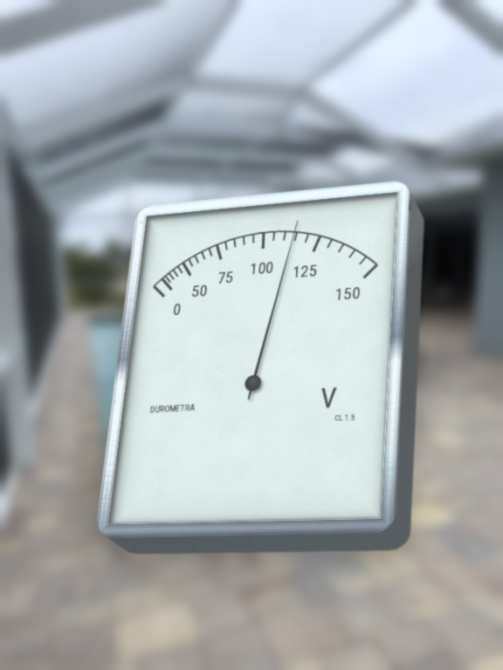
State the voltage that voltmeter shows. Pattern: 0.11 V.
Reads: 115 V
